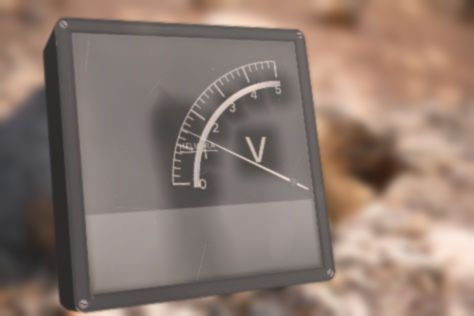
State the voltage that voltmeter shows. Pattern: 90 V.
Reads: 1.4 V
